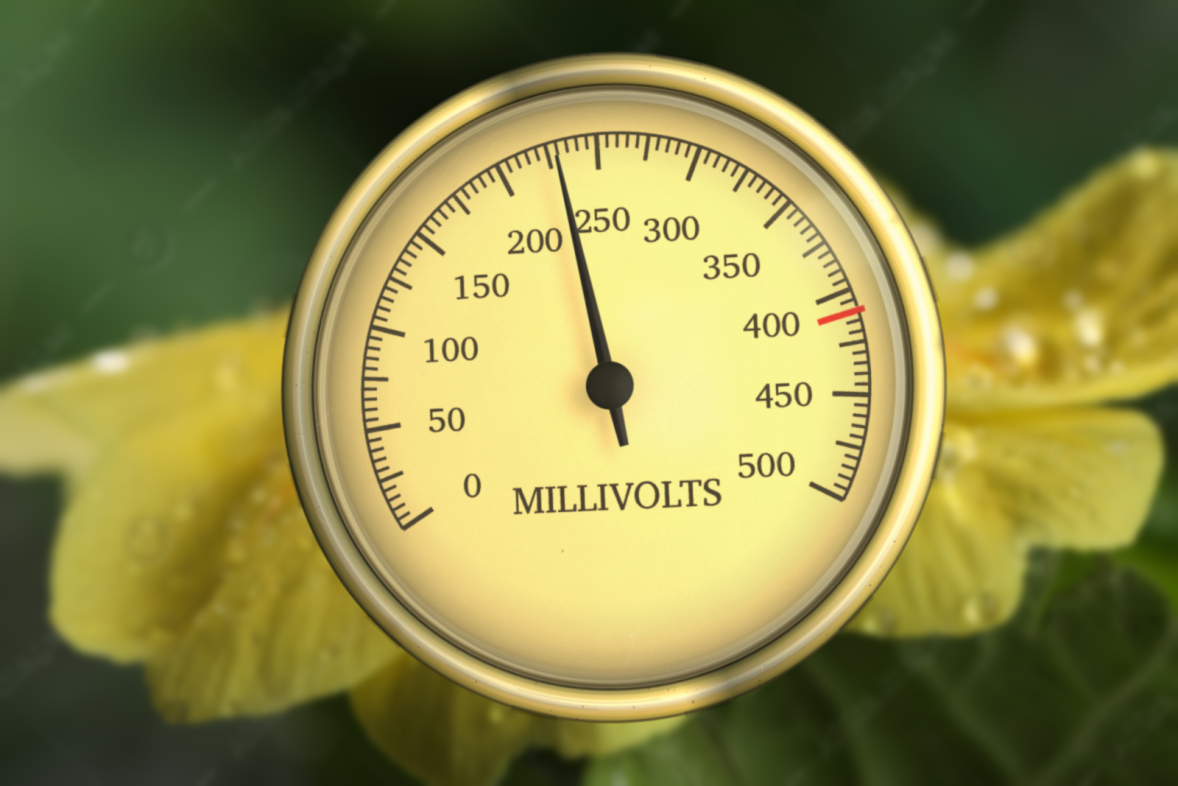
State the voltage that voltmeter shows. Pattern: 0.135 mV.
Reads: 230 mV
